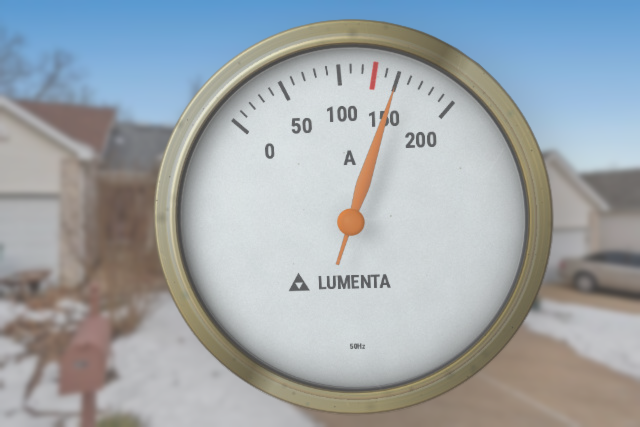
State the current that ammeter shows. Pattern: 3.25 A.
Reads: 150 A
